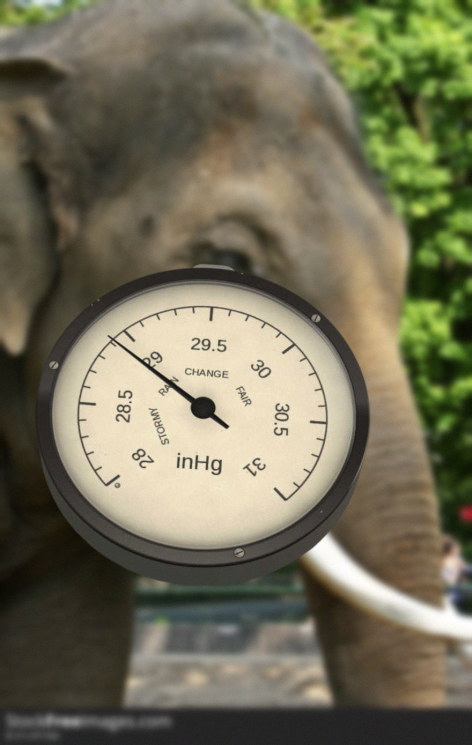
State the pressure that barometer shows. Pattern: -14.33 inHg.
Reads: 28.9 inHg
